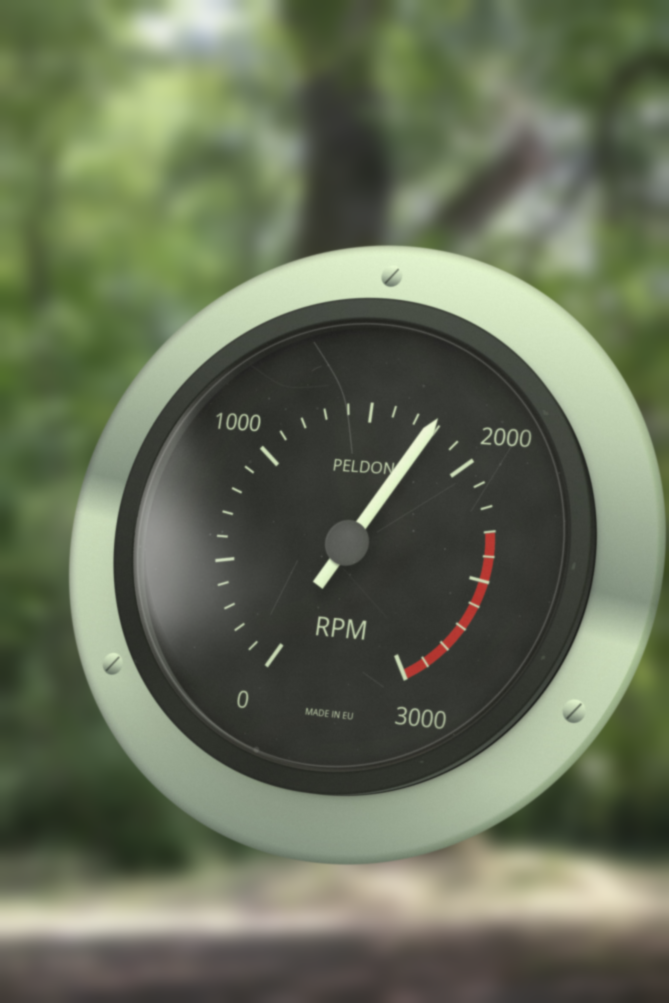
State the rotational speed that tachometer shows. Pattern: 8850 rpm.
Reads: 1800 rpm
